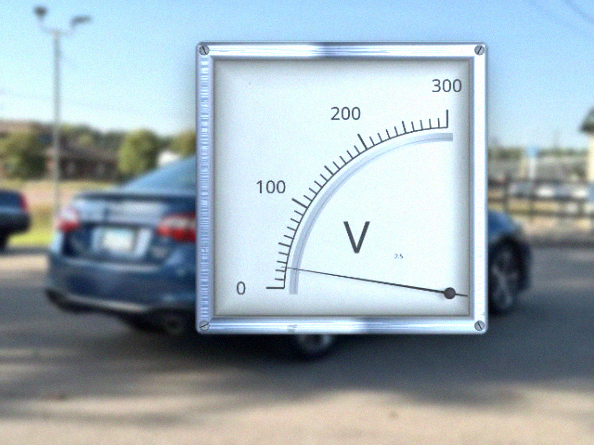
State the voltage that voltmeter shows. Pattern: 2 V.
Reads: 25 V
